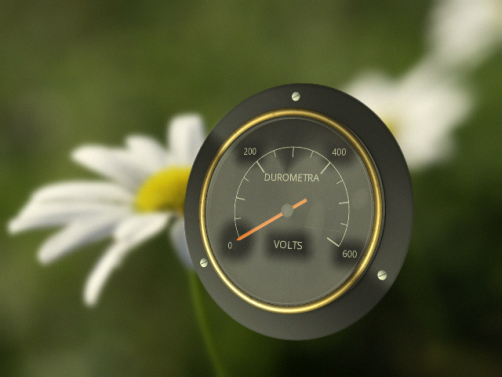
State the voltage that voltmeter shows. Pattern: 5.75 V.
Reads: 0 V
